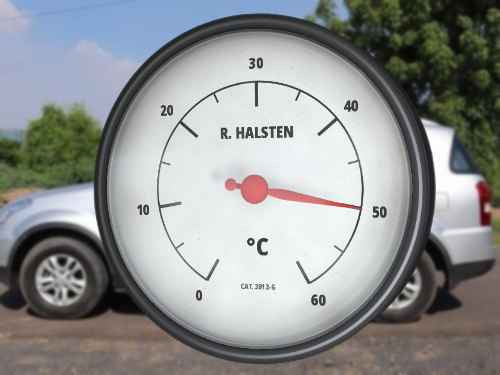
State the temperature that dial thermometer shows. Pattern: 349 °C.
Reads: 50 °C
